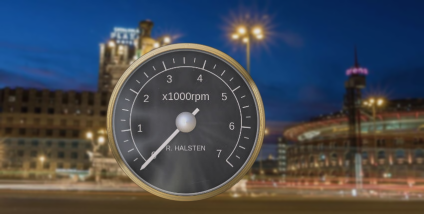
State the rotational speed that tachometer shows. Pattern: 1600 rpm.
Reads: 0 rpm
